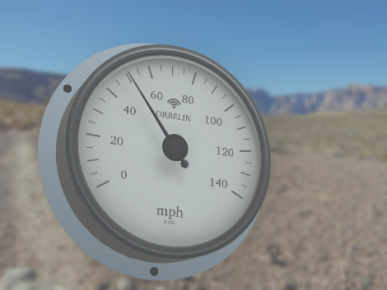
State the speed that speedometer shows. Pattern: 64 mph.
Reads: 50 mph
